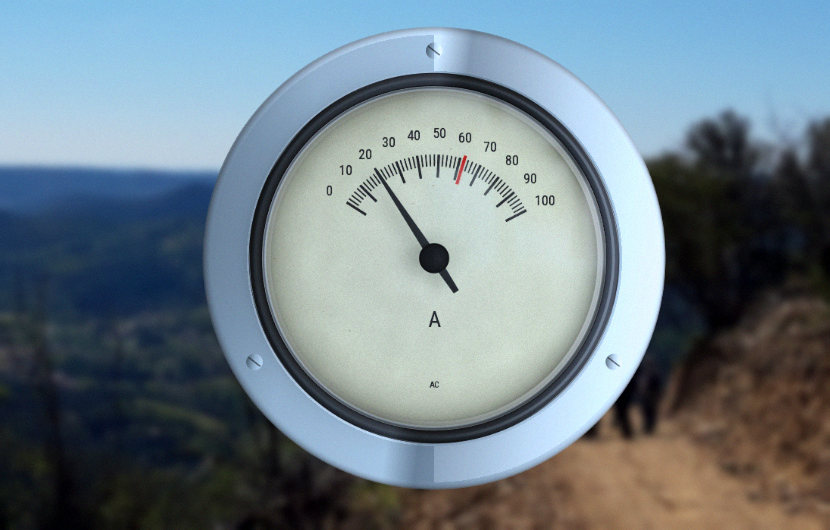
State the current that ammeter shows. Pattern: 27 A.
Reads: 20 A
